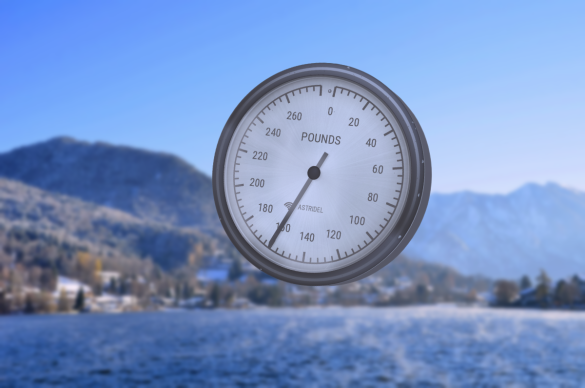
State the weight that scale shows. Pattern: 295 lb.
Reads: 160 lb
